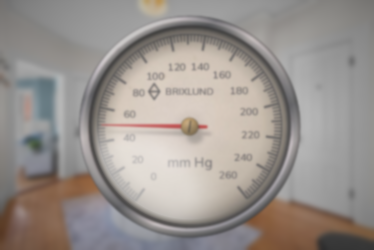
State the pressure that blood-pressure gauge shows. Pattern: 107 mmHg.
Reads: 50 mmHg
